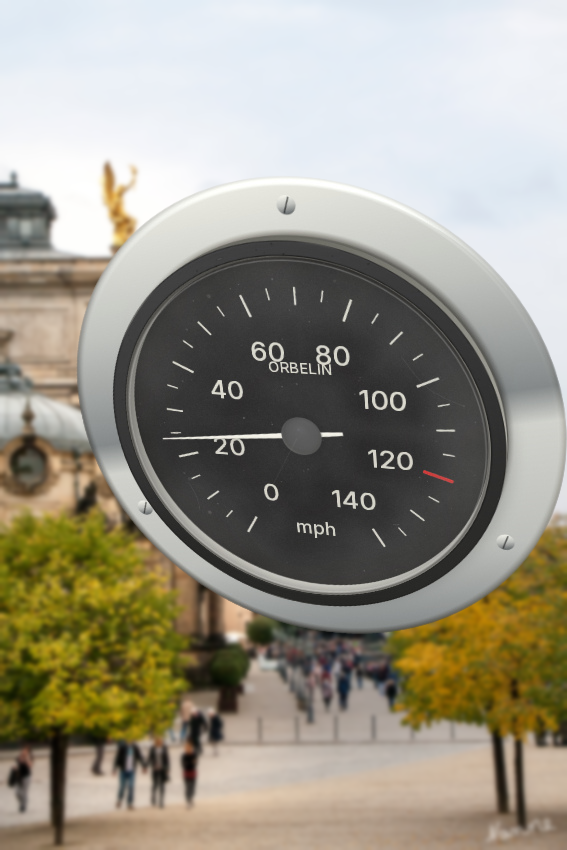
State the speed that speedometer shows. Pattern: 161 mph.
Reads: 25 mph
